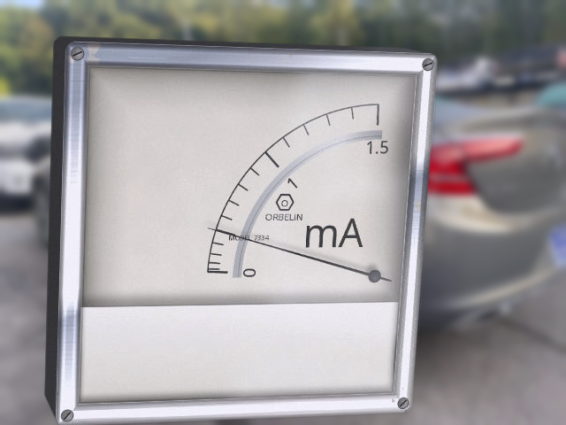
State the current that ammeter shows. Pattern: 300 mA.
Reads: 0.5 mA
